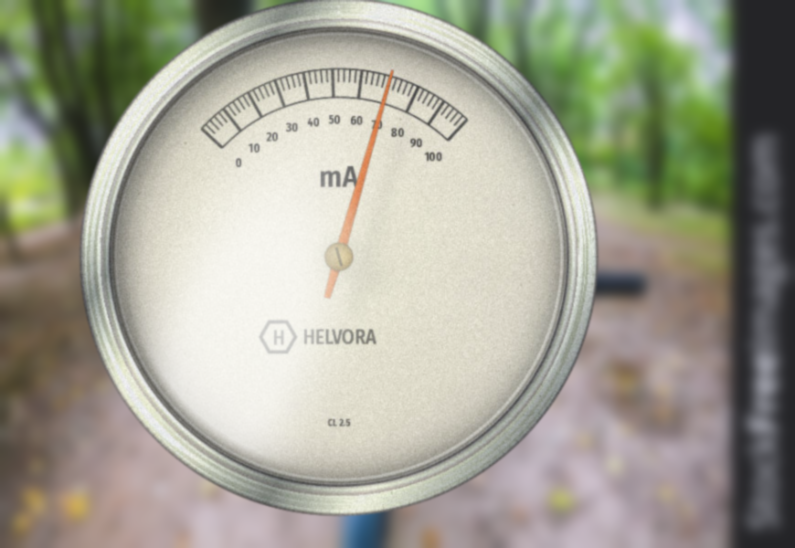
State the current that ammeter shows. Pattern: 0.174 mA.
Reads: 70 mA
